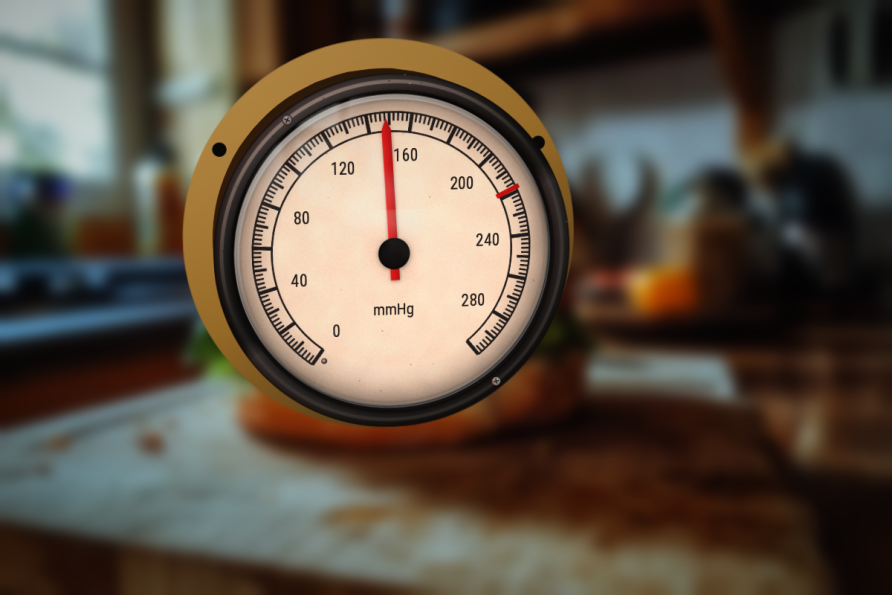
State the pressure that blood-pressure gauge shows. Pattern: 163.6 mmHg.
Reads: 148 mmHg
